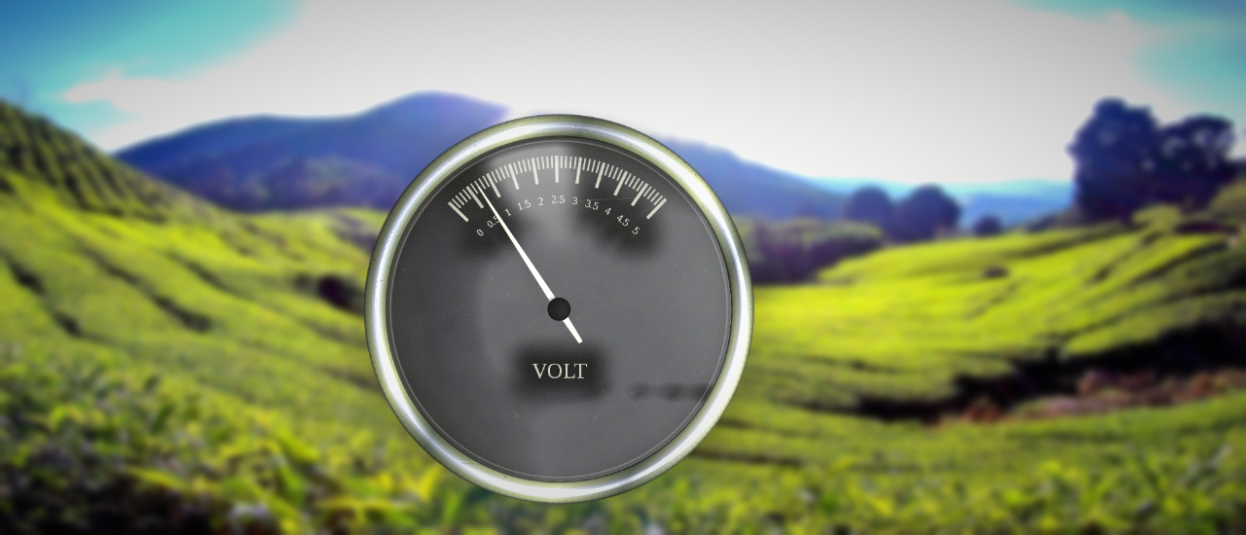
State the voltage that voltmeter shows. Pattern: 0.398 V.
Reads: 0.7 V
